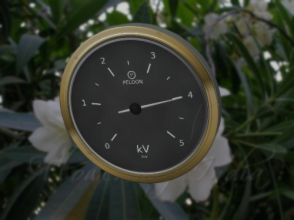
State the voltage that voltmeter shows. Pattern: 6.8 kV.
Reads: 4 kV
